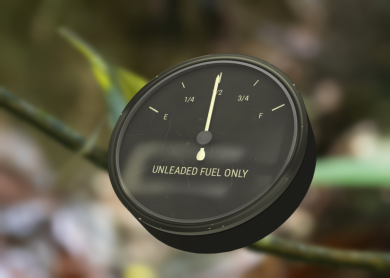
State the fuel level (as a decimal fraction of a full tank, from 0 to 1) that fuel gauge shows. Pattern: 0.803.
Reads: 0.5
